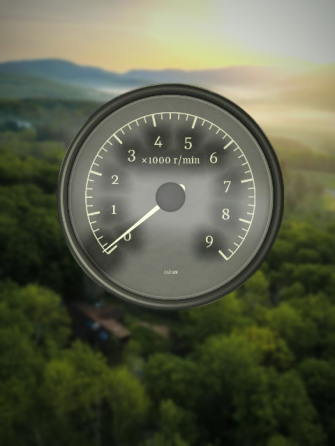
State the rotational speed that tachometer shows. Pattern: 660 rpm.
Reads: 100 rpm
